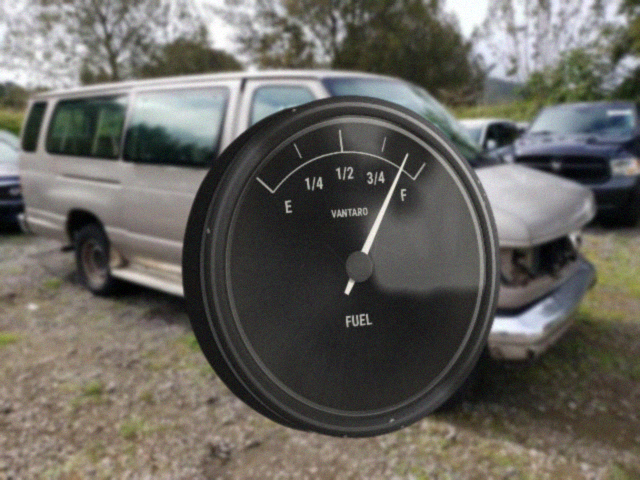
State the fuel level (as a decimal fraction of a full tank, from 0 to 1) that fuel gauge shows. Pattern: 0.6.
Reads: 0.875
